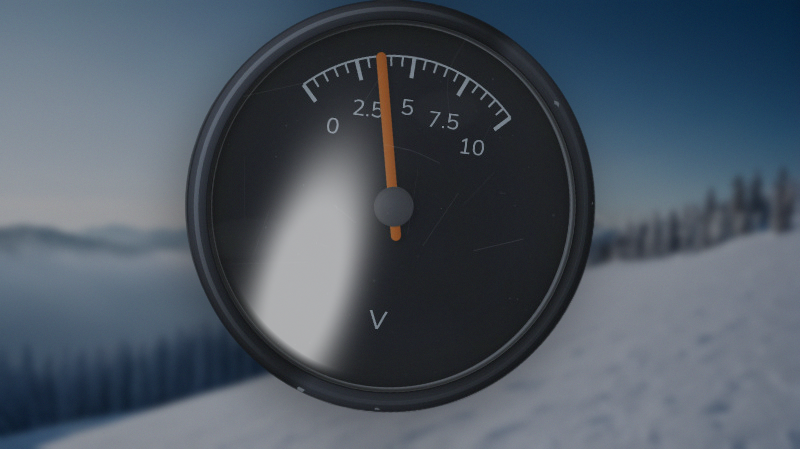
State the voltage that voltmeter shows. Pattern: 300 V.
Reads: 3.5 V
